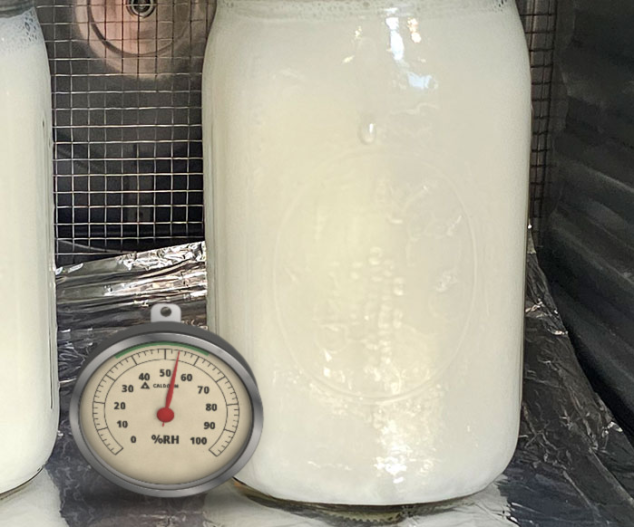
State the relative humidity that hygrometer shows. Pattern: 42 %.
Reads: 54 %
